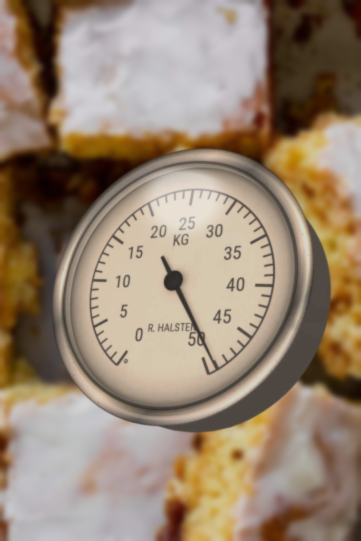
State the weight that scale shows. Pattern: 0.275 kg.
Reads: 49 kg
